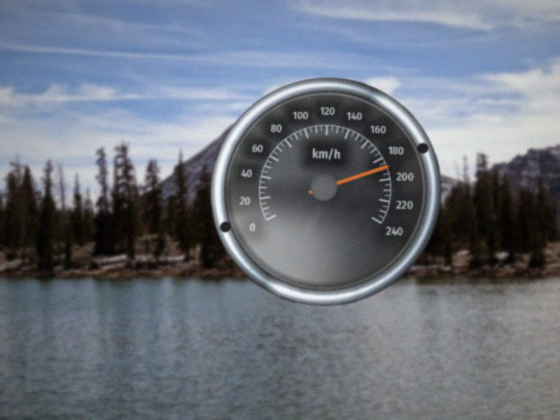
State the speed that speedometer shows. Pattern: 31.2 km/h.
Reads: 190 km/h
